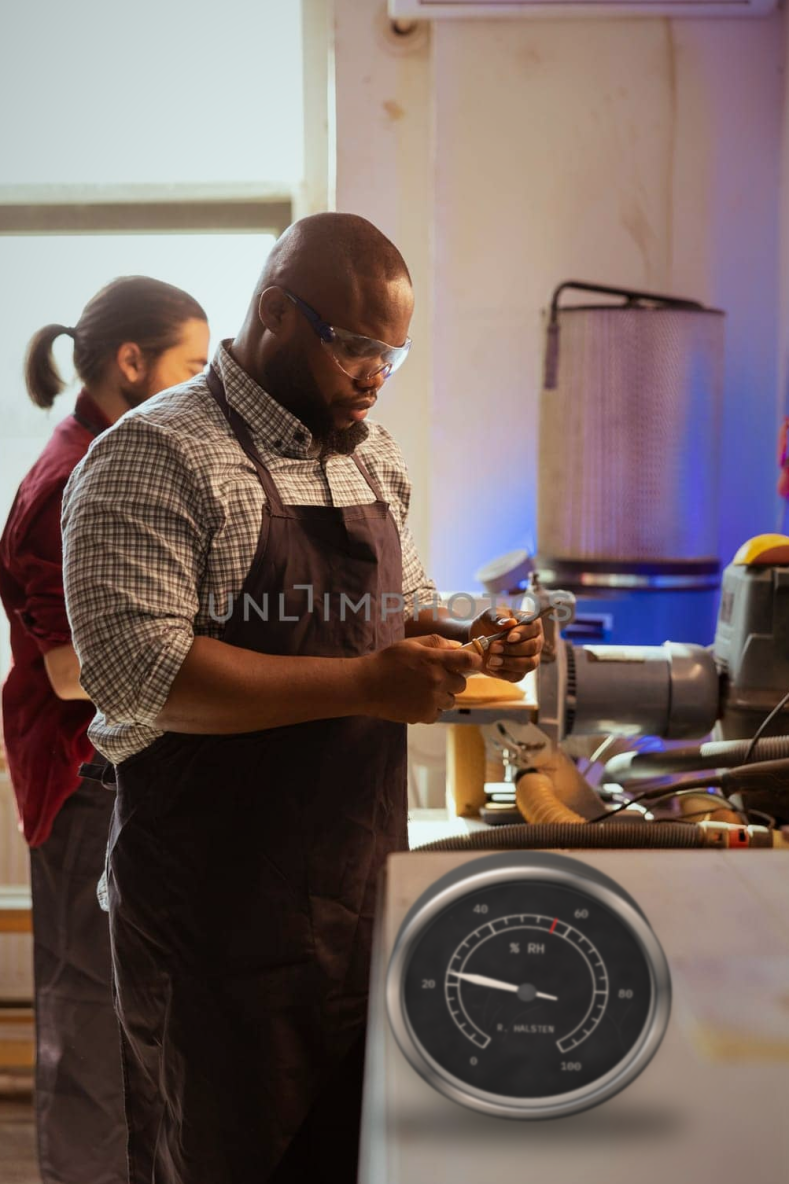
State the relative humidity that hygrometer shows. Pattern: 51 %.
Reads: 24 %
